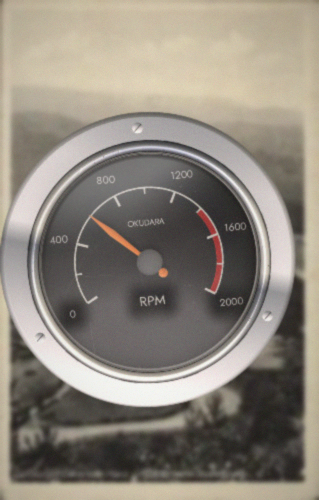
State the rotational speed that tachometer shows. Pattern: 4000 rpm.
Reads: 600 rpm
